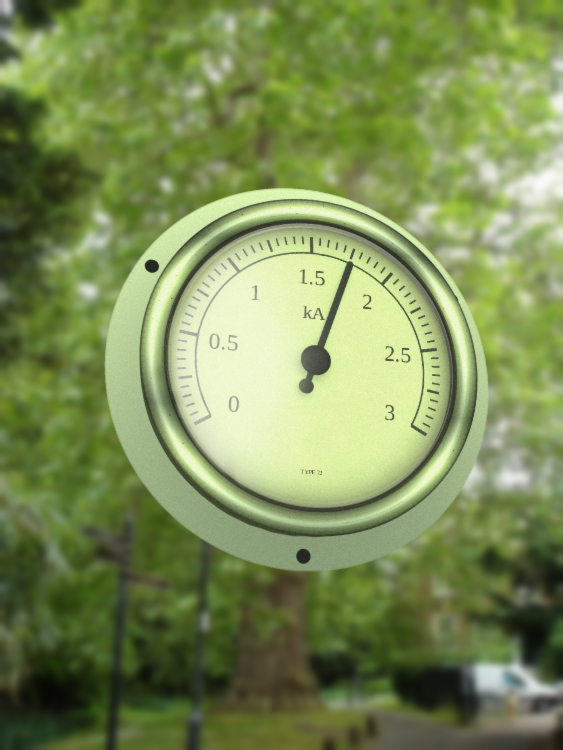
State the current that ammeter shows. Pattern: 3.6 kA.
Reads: 1.75 kA
